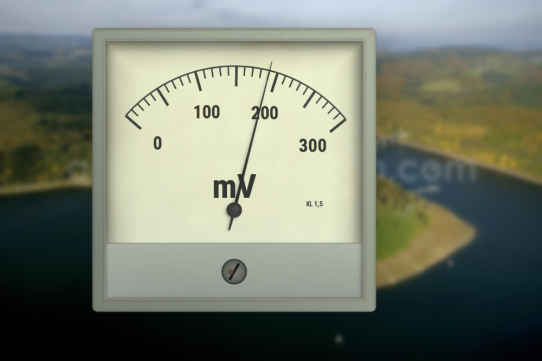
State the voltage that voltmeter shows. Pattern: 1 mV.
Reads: 190 mV
